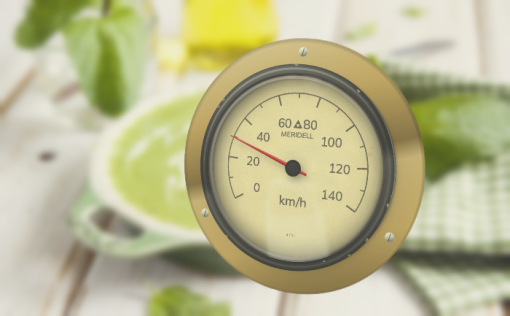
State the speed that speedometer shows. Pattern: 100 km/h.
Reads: 30 km/h
